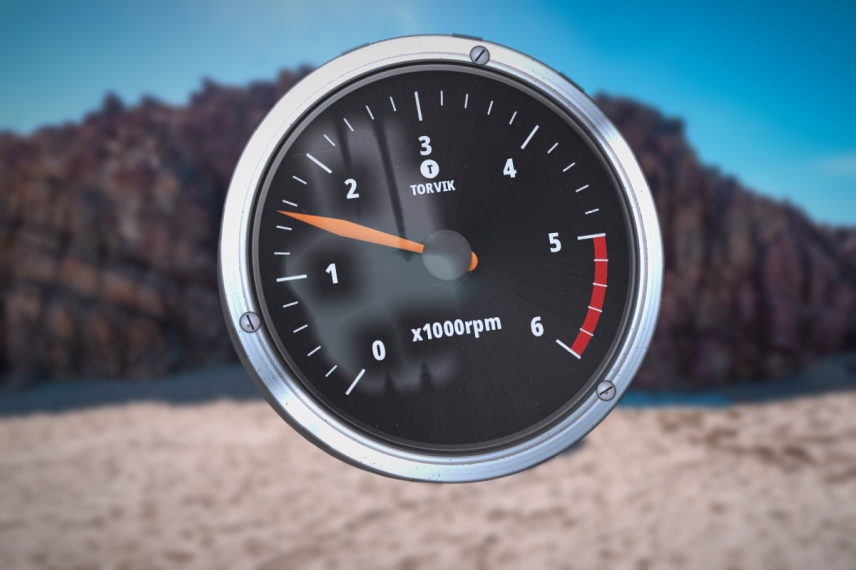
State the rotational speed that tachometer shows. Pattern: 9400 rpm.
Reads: 1500 rpm
